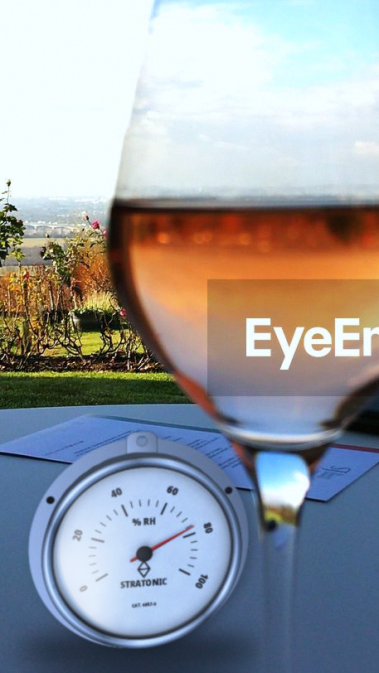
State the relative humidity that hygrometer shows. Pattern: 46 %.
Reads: 76 %
